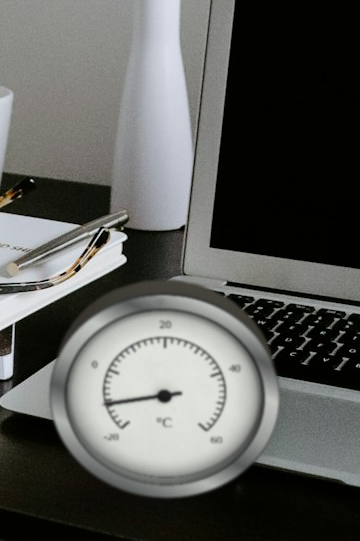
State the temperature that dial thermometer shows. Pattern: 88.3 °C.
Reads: -10 °C
